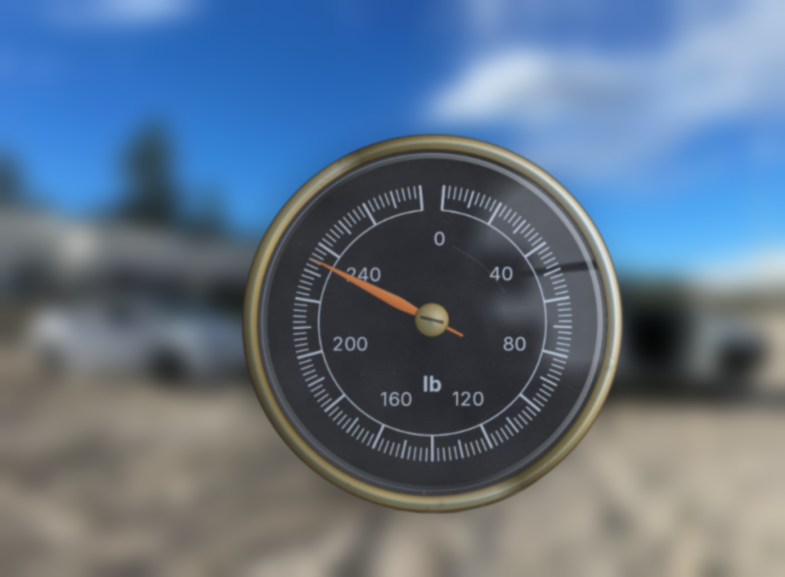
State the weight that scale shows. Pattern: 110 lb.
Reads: 234 lb
